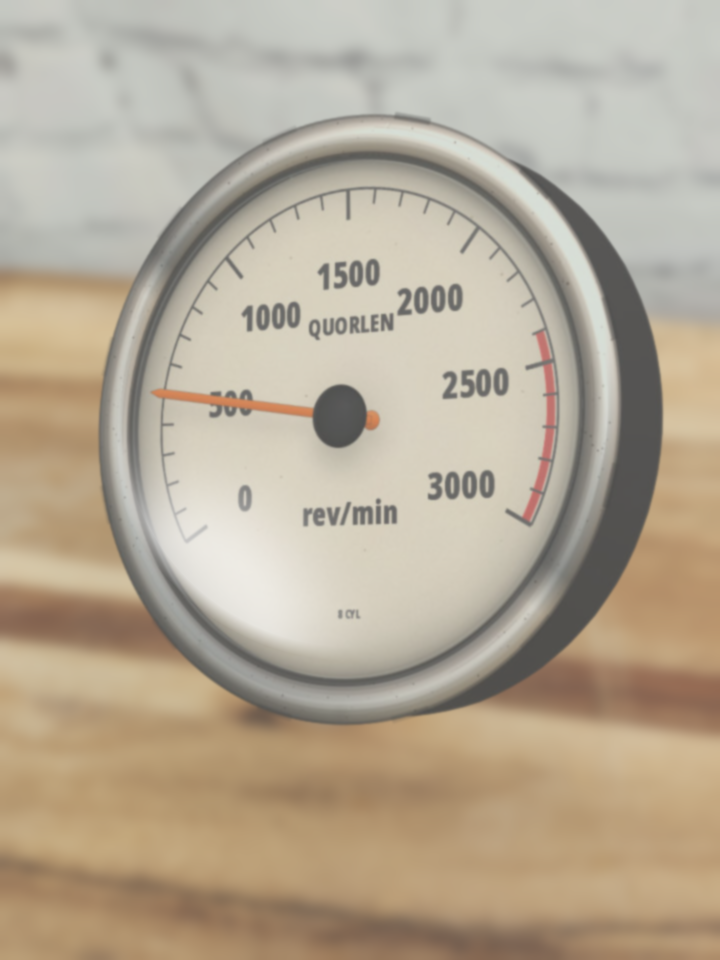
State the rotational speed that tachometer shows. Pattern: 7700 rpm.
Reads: 500 rpm
